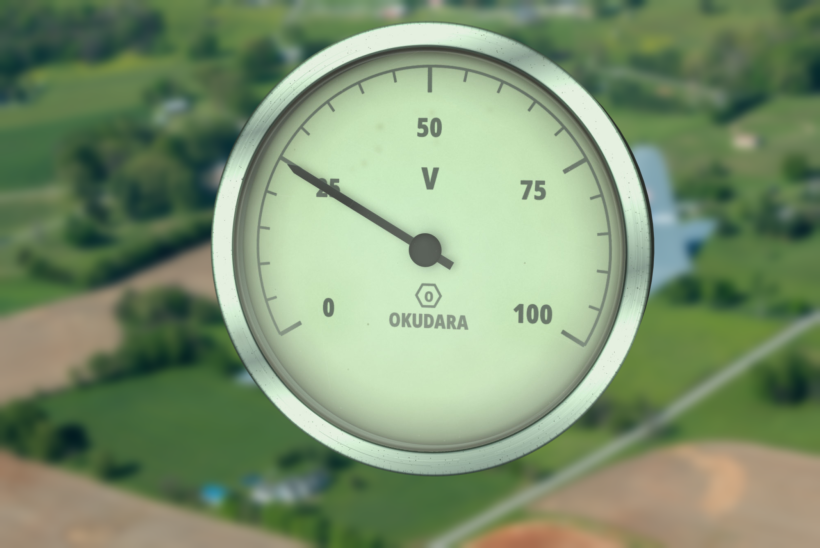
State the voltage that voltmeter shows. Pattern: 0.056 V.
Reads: 25 V
